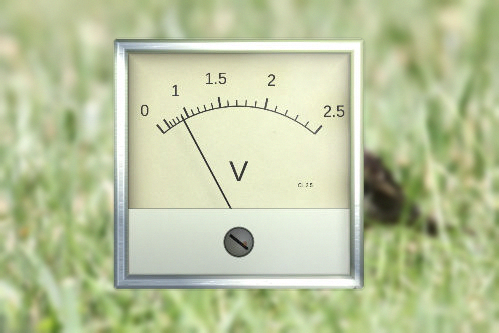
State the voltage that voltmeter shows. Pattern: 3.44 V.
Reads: 0.9 V
